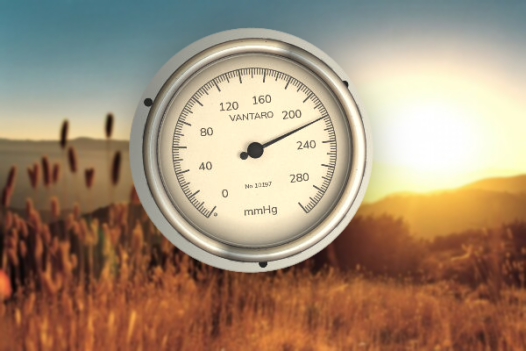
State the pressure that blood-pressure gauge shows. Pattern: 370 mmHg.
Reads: 220 mmHg
